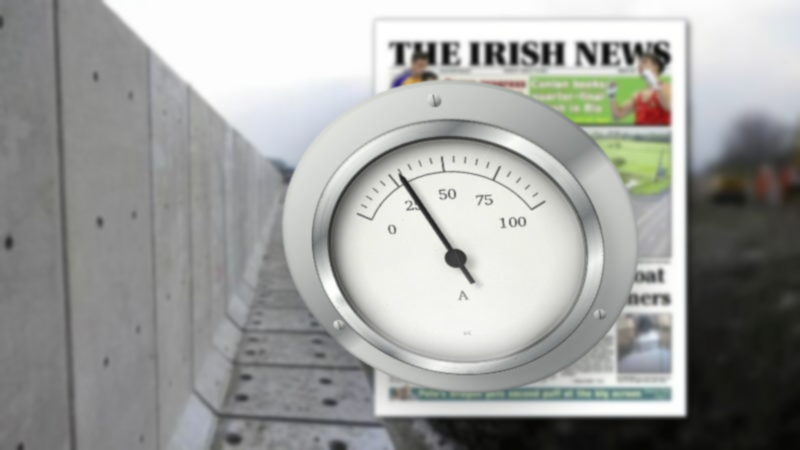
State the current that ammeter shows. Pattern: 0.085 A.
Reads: 30 A
